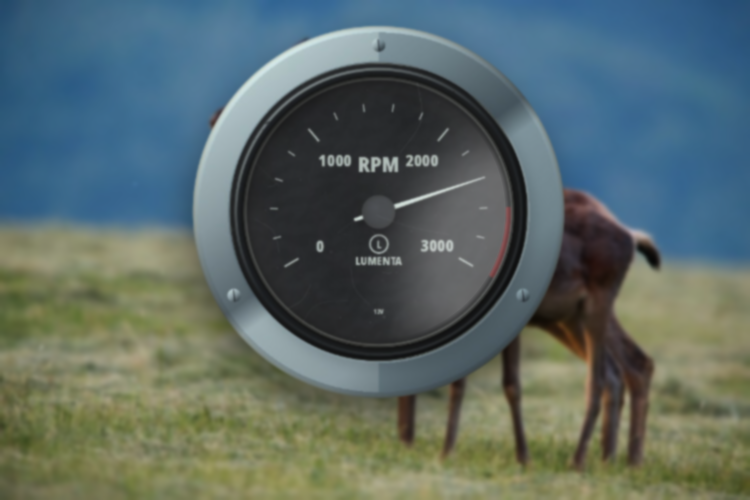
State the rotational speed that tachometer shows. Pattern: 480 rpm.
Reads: 2400 rpm
